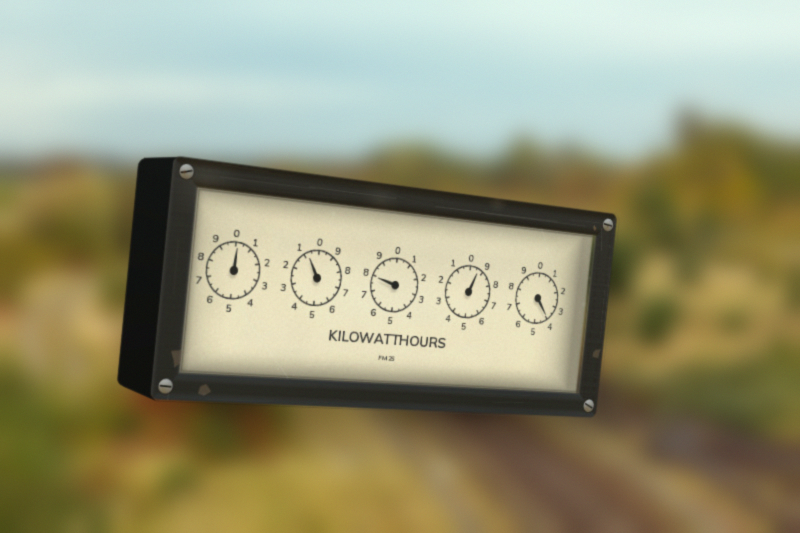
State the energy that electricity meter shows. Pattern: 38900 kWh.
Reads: 794 kWh
